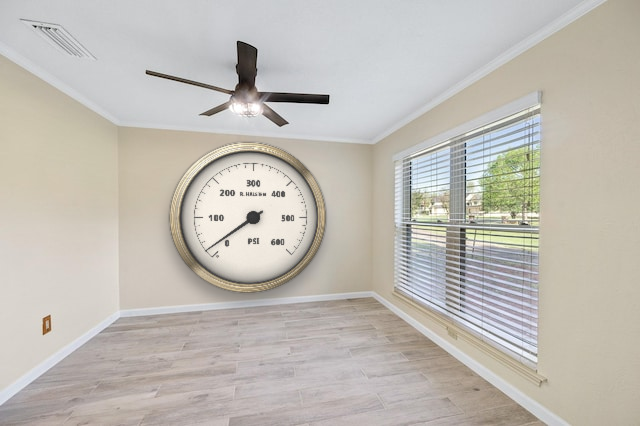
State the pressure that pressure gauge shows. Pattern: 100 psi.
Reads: 20 psi
